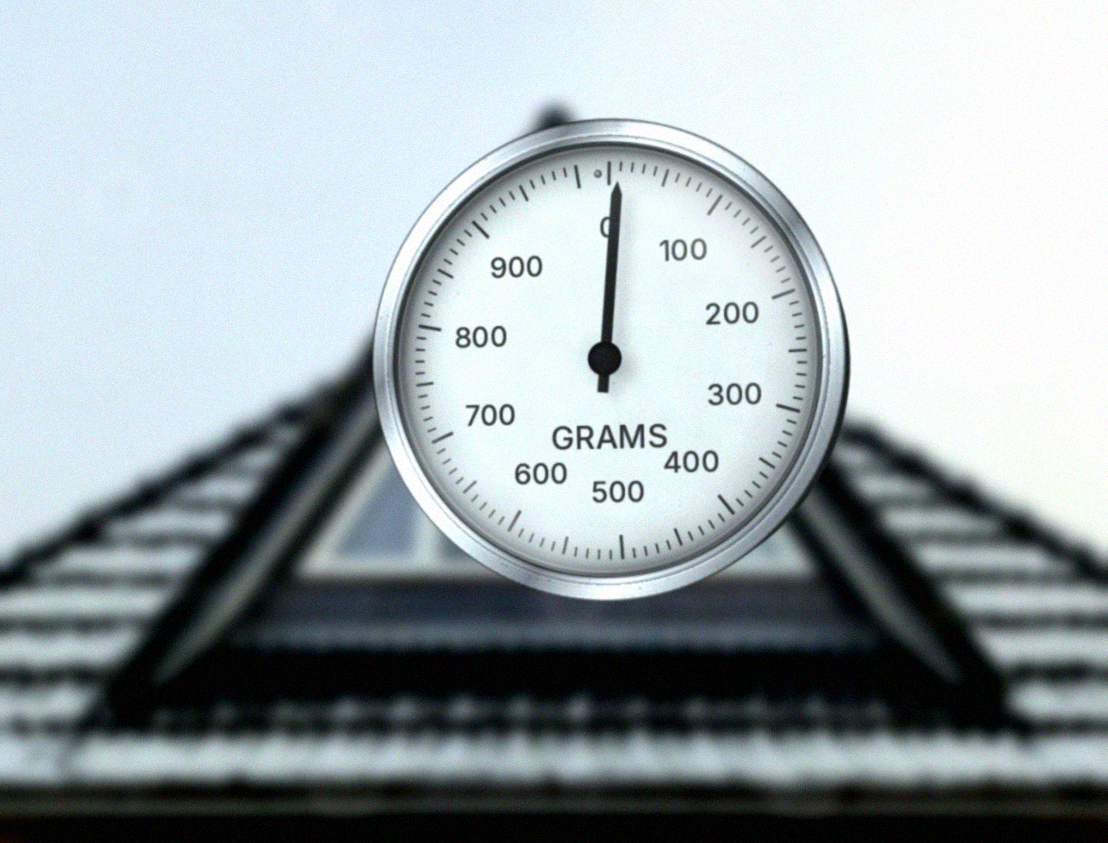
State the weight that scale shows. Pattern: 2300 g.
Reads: 10 g
